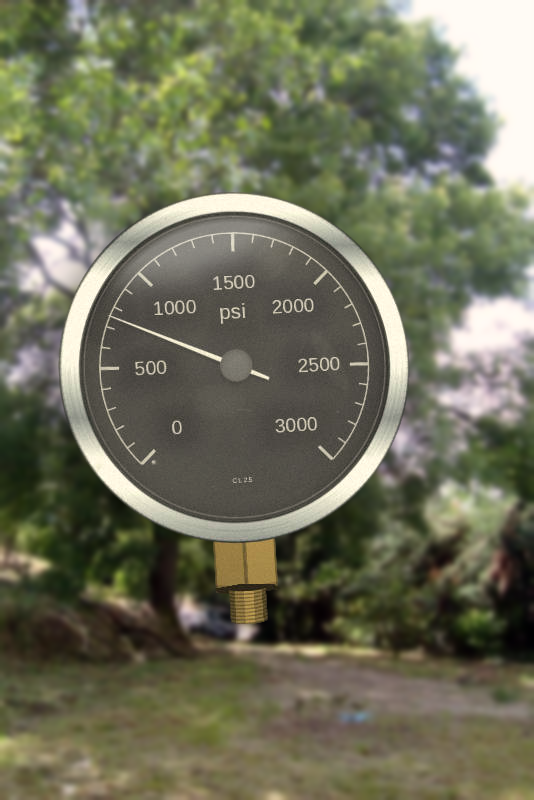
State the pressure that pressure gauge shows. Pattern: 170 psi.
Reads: 750 psi
